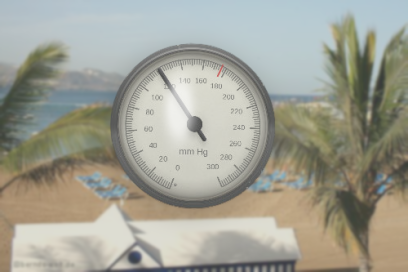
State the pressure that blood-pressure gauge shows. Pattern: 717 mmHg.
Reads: 120 mmHg
